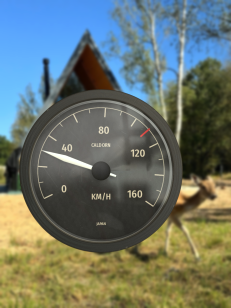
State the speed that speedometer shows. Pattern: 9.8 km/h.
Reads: 30 km/h
